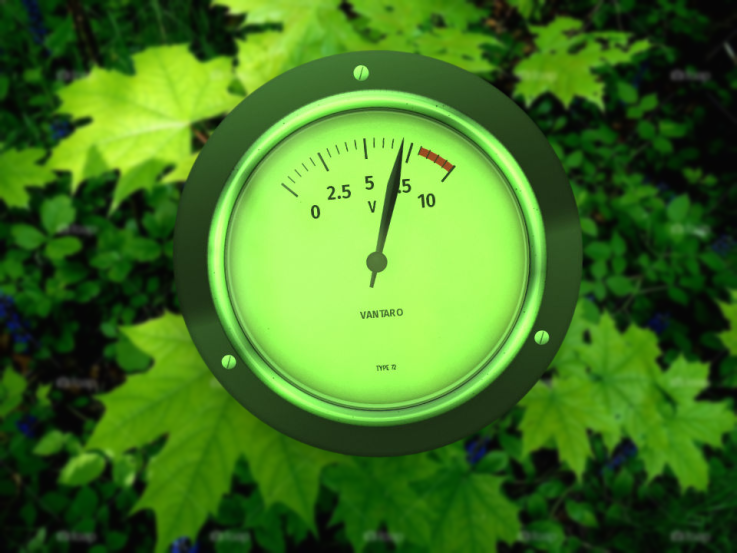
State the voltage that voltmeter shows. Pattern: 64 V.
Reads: 7 V
